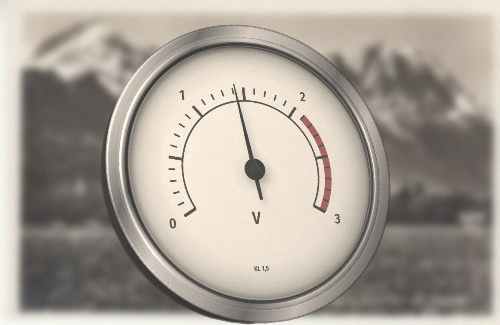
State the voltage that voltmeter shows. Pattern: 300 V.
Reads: 1.4 V
